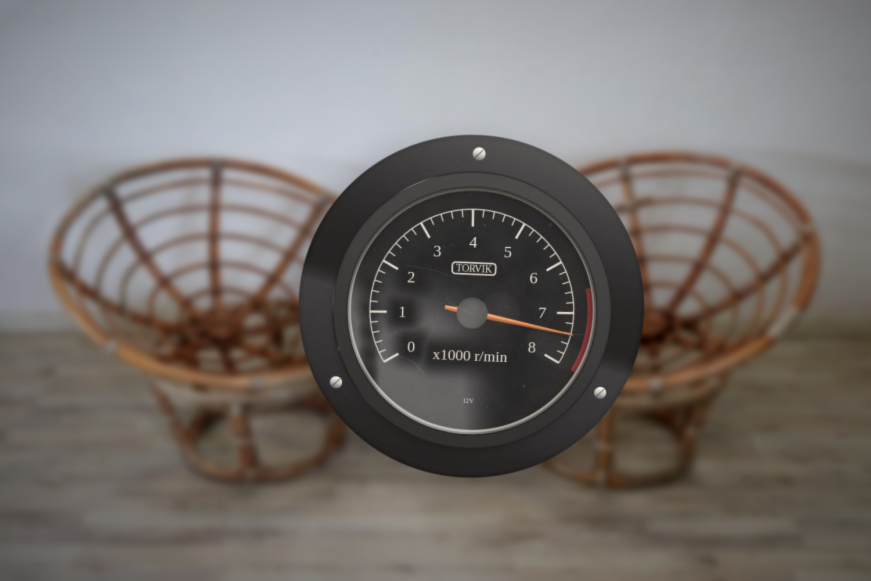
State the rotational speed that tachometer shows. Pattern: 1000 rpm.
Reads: 7400 rpm
